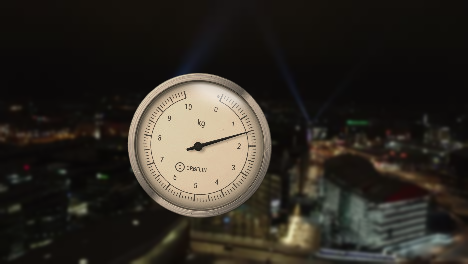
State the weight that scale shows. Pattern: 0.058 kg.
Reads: 1.5 kg
